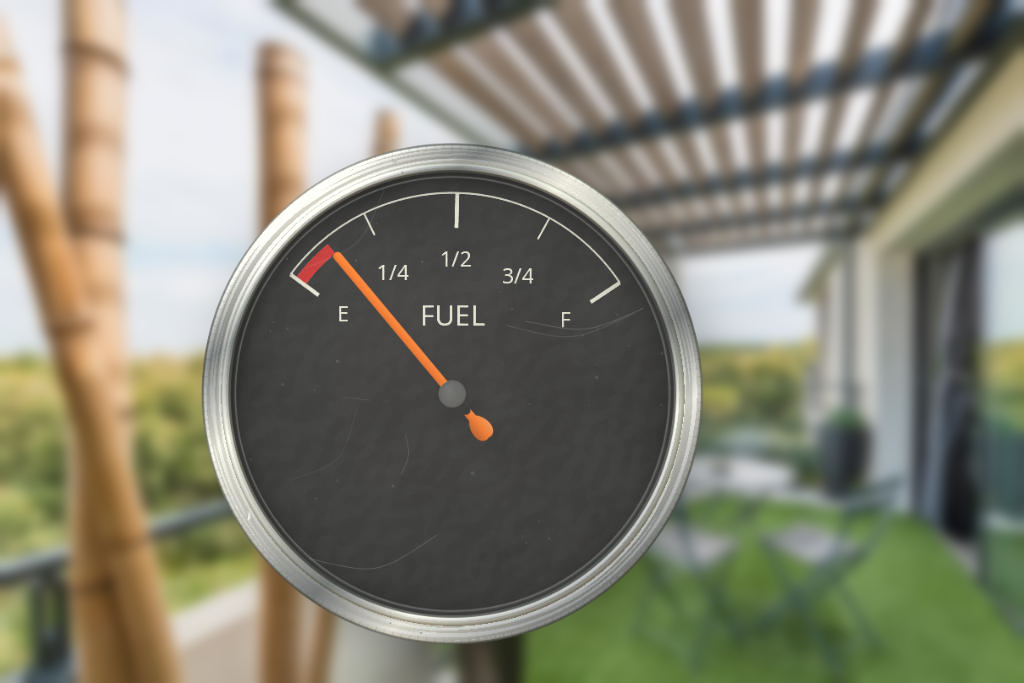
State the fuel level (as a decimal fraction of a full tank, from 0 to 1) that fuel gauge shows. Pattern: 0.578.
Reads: 0.125
